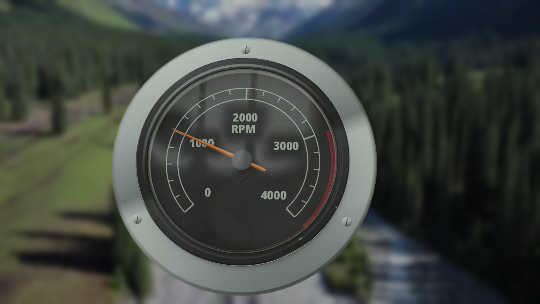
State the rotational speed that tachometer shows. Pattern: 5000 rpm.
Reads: 1000 rpm
